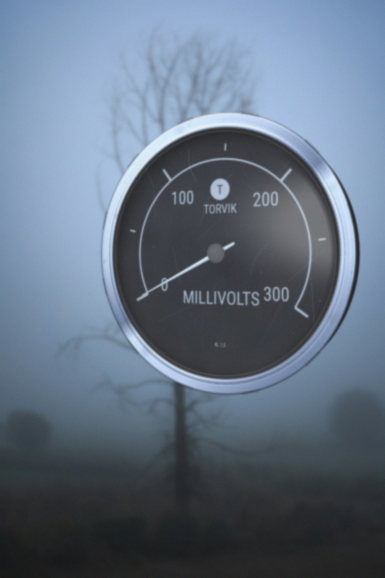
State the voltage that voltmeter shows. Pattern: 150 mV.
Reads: 0 mV
